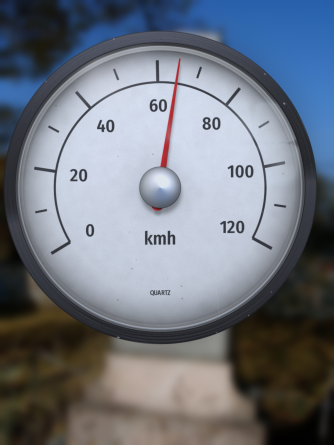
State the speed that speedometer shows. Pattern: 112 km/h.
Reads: 65 km/h
